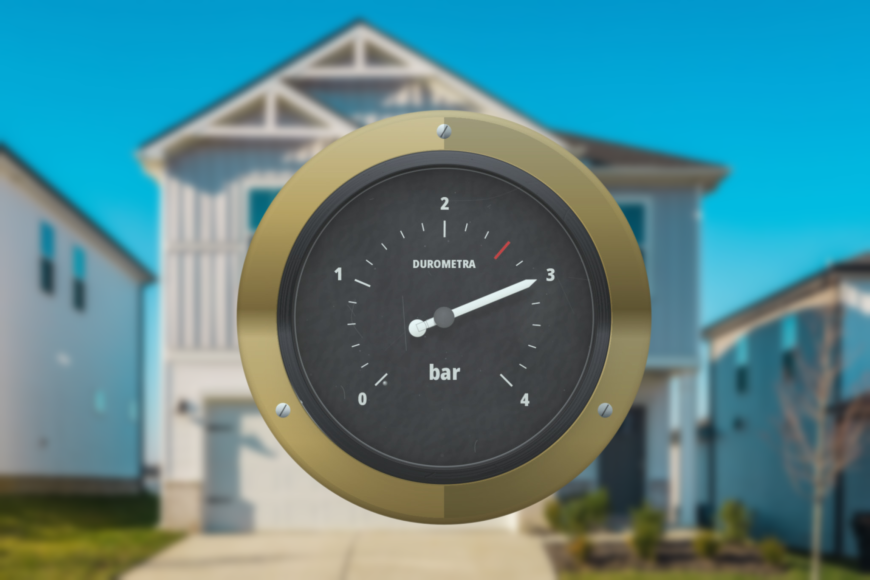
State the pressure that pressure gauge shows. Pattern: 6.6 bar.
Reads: 3 bar
